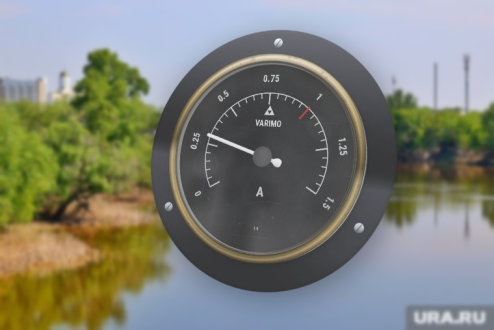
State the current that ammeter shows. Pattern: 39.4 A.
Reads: 0.3 A
